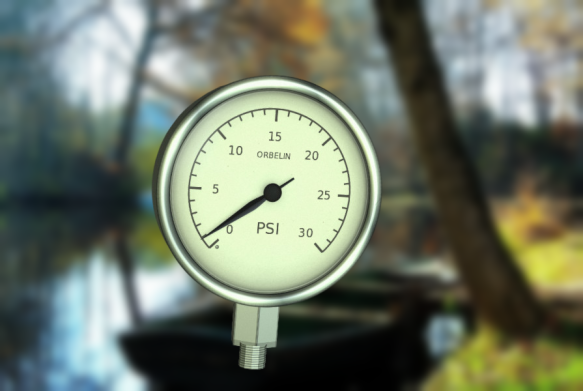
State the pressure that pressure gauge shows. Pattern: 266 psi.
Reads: 1 psi
